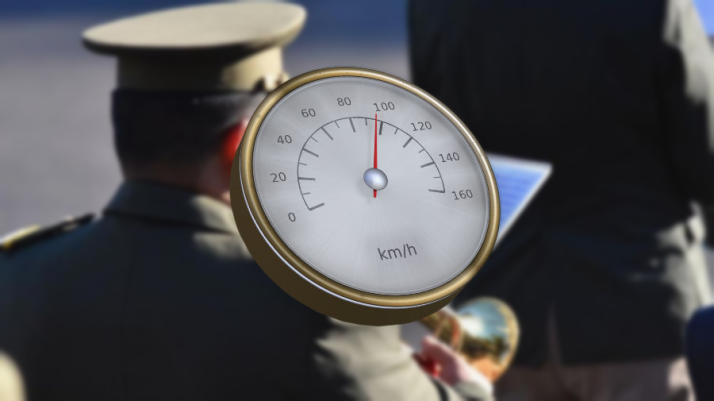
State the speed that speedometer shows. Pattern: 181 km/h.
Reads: 95 km/h
